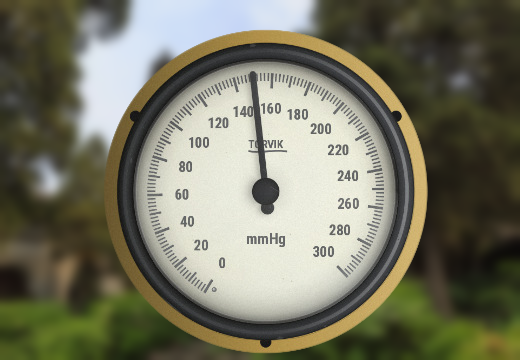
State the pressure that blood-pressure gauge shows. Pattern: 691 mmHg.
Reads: 150 mmHg
